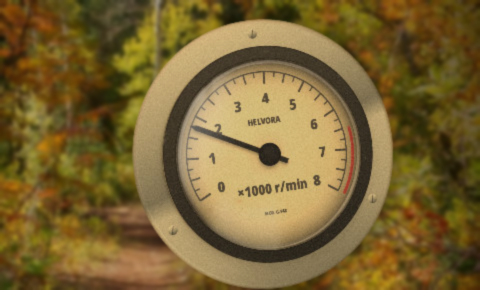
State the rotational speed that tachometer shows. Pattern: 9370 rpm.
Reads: 1750 rpm
